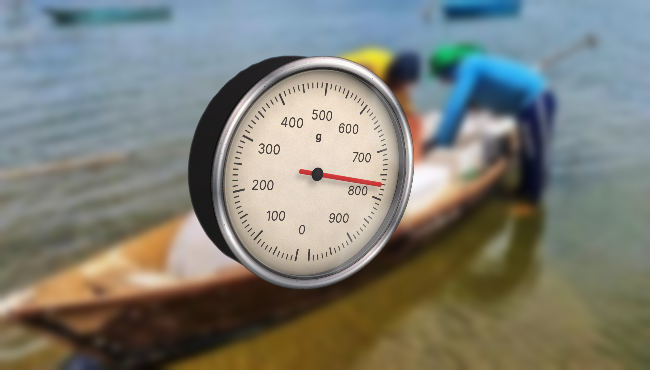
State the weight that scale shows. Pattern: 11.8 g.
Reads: 770 g
